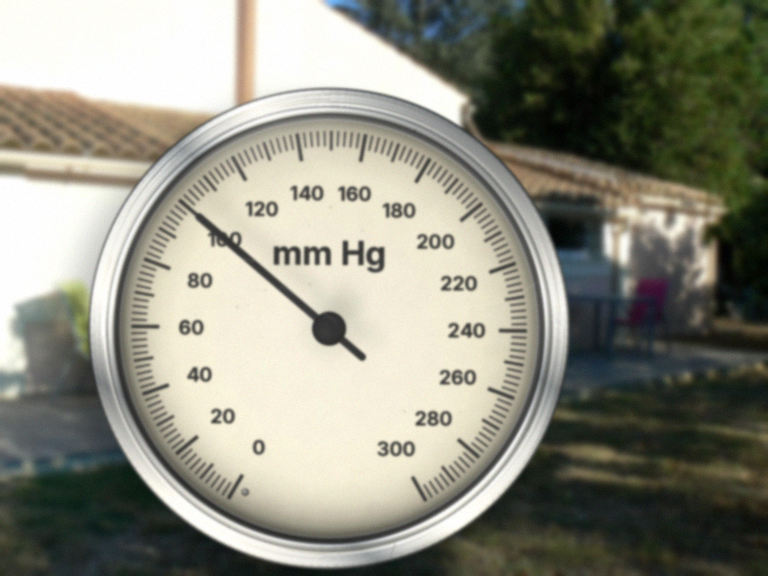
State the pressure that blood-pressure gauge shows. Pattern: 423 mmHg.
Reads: 100 mmHg
